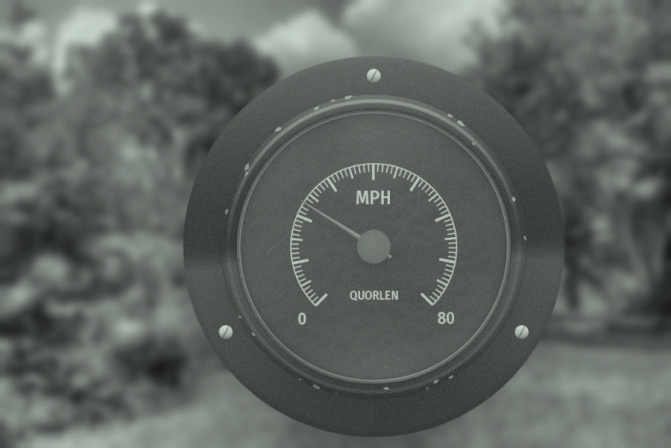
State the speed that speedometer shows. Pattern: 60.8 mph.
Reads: 23 mph
